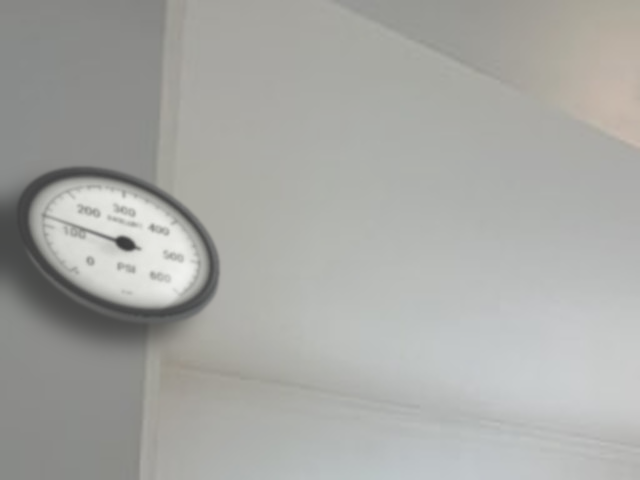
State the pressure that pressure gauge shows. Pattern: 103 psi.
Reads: 120 psi
